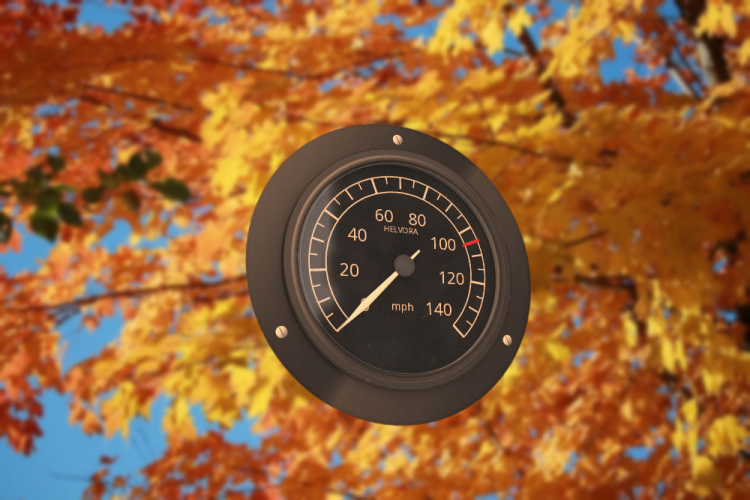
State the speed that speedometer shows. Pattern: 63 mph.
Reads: 0 mph
